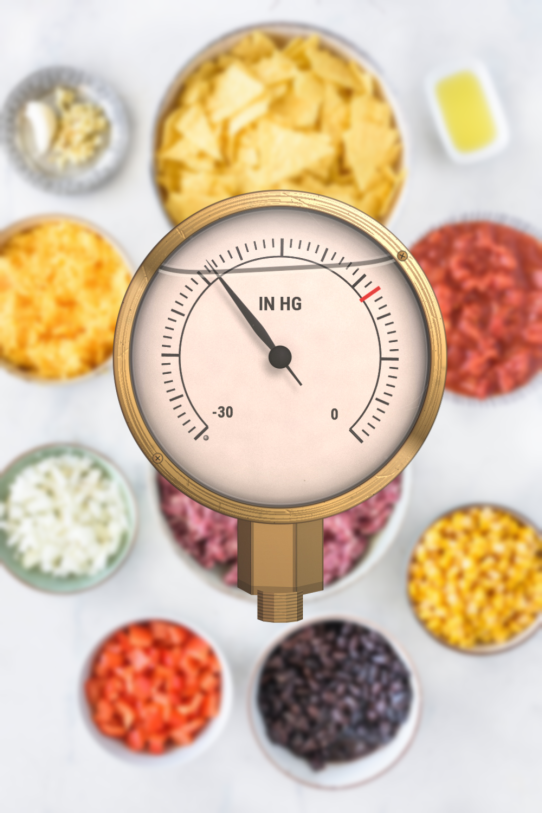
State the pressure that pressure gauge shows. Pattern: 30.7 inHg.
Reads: -19.25 inHg
